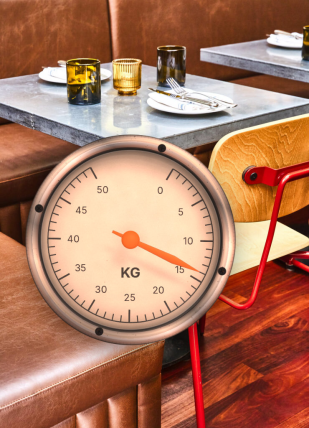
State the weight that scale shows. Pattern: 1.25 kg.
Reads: 14 kg
